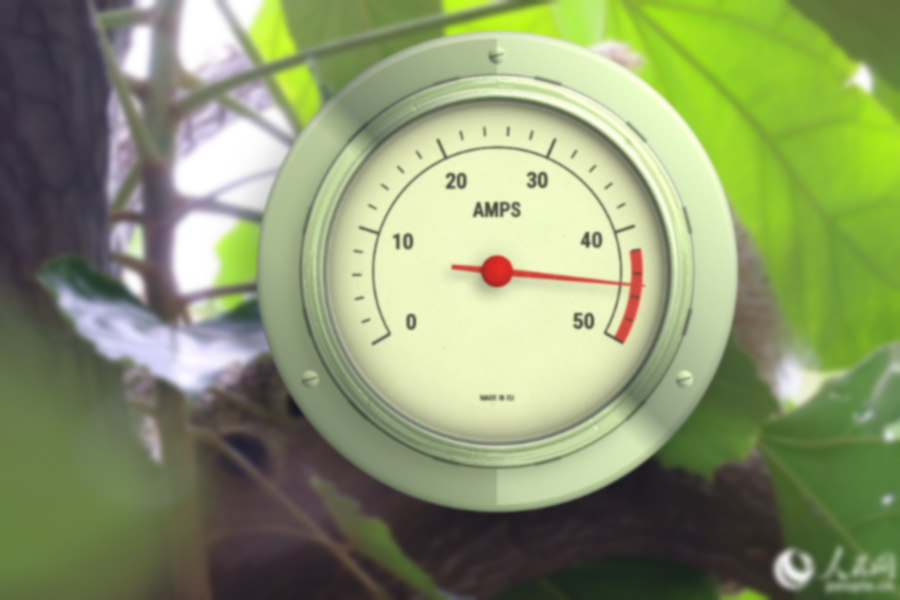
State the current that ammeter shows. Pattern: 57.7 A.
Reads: 45 A
